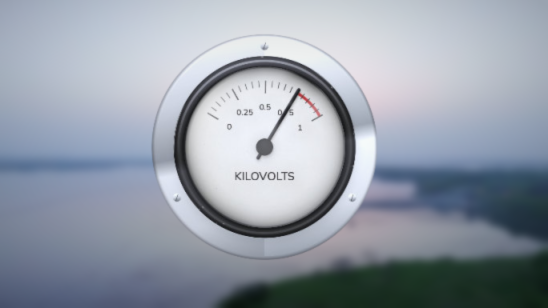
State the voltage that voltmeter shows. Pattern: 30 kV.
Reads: 0.75 kV
